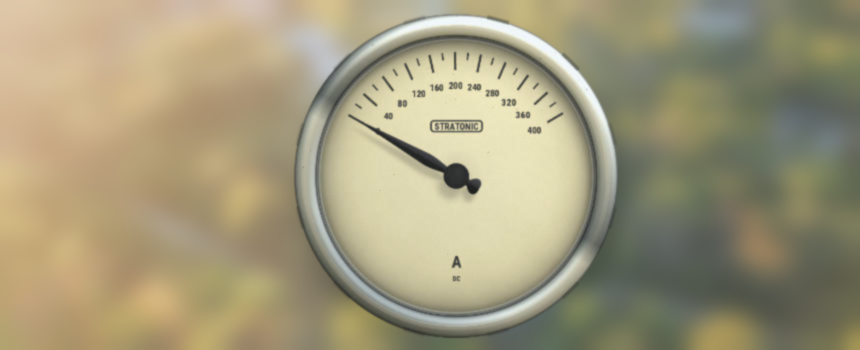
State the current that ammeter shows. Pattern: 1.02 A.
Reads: 0 A
